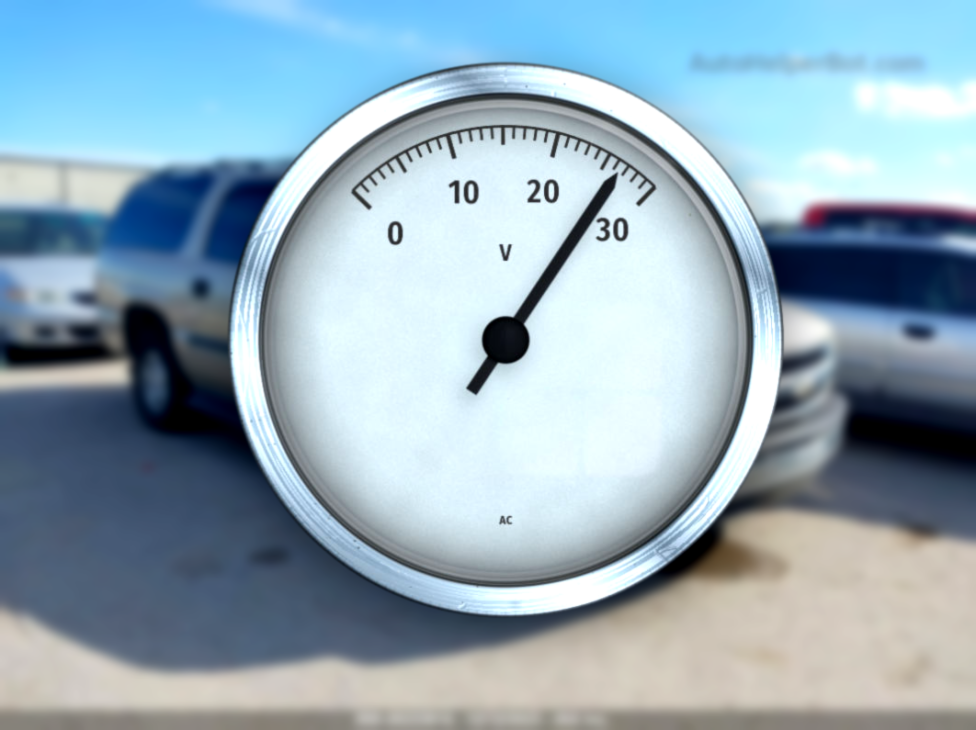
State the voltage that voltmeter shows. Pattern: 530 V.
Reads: 26.5 V
